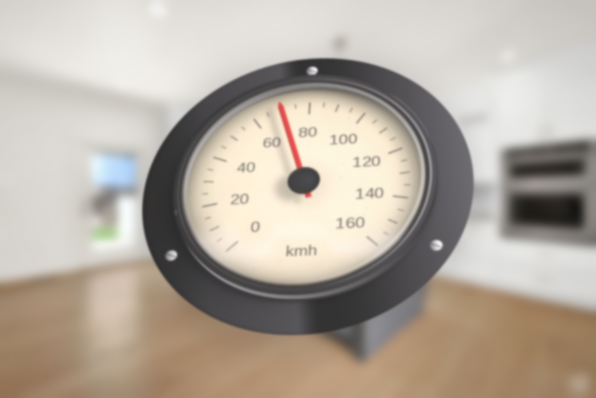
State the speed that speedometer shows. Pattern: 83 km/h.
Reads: 70 km/h
